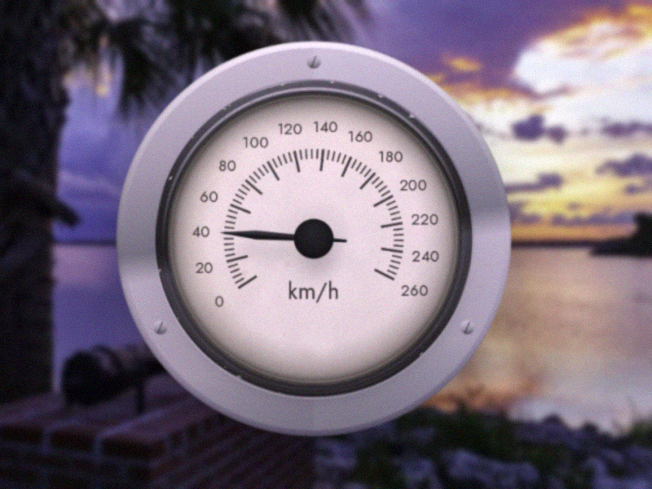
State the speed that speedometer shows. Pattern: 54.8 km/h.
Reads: 40 km/h
